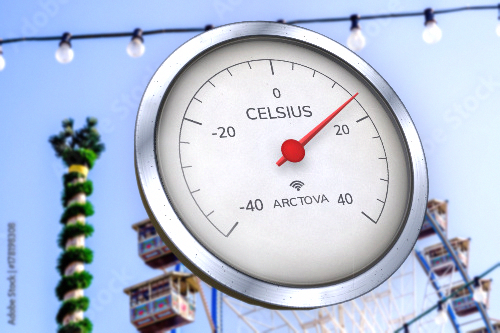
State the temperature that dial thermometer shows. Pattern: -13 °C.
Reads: 16 °C
